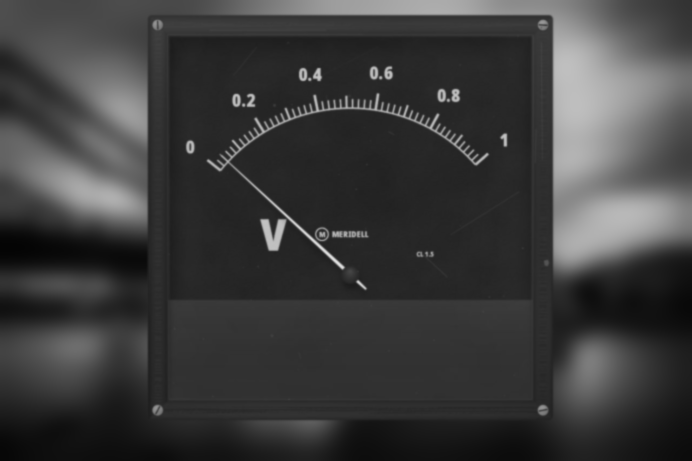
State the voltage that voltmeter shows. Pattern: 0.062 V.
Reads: 0.04 V
